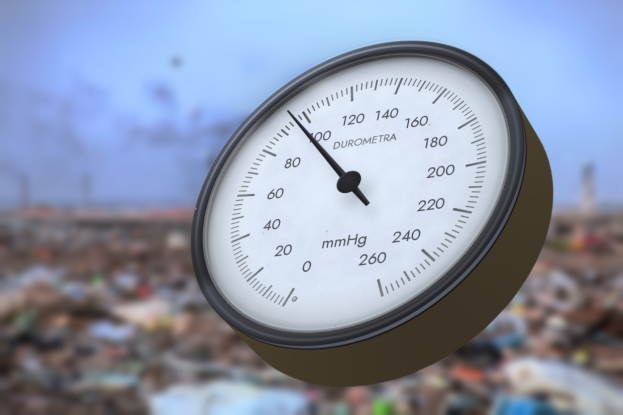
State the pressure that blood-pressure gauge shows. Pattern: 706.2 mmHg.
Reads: 96 mmHg
